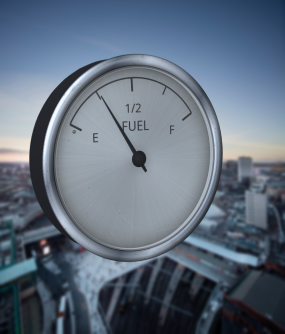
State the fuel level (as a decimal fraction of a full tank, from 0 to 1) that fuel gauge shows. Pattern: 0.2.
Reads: 0.25
